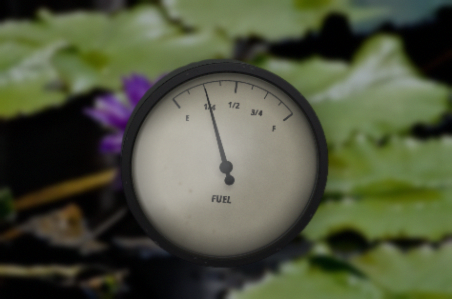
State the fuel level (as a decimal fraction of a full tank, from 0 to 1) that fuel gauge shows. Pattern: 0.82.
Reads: 0.25
